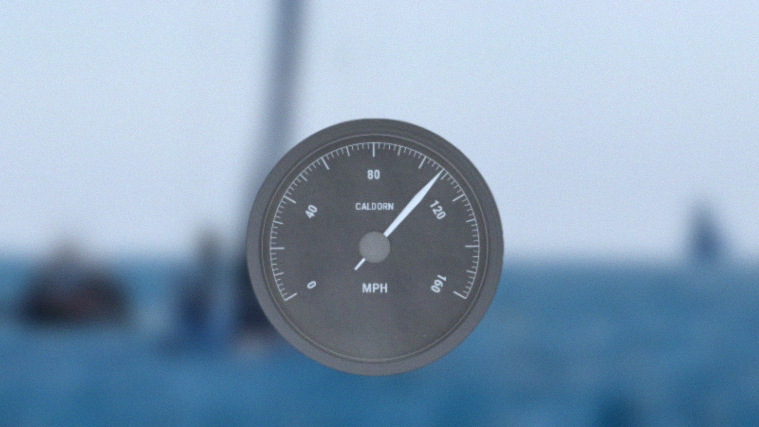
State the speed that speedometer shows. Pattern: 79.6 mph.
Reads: 108 mph
